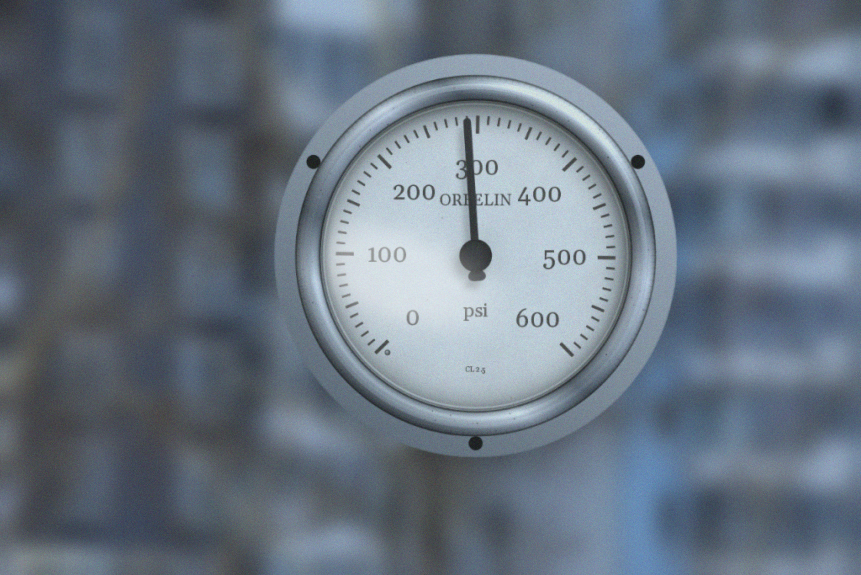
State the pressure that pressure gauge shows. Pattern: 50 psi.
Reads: 290 psi
